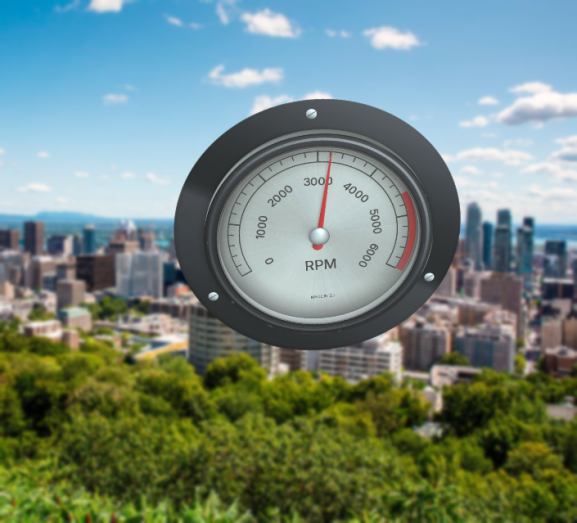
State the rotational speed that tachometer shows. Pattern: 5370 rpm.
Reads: 3200 rpm
